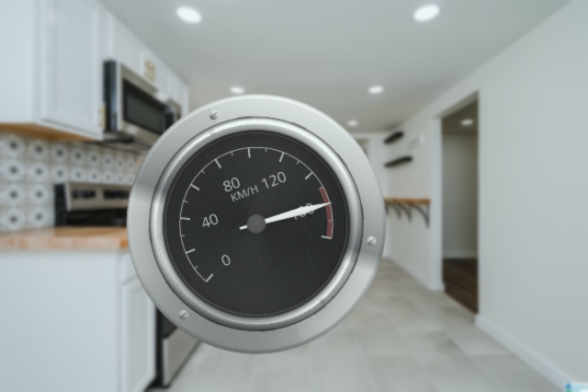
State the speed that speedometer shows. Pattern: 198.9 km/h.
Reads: 160 km/h
